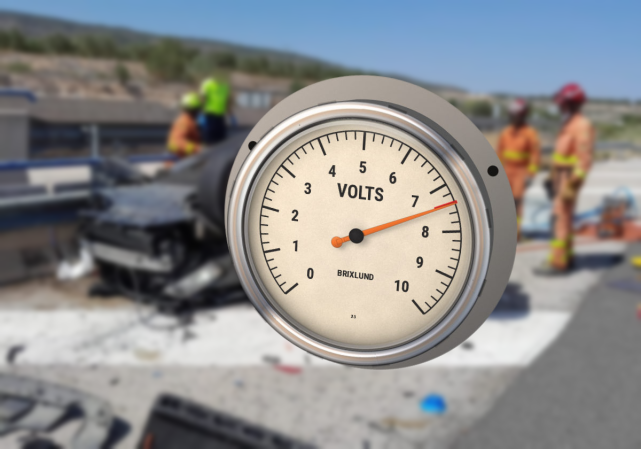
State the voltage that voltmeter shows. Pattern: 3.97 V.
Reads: 7.4 V
